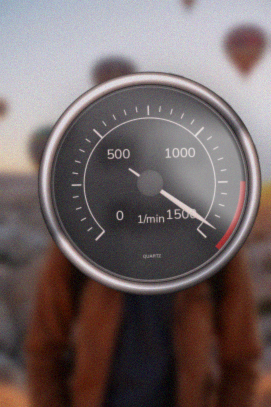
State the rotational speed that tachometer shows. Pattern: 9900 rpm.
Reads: 1450 rpm
